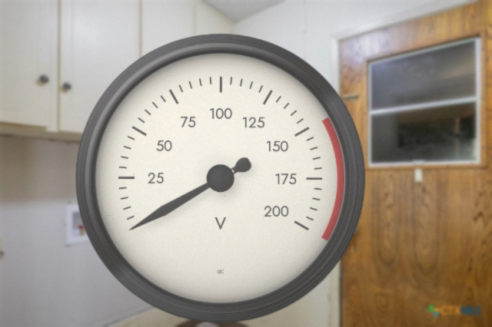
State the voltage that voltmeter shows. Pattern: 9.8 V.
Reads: 0 V
